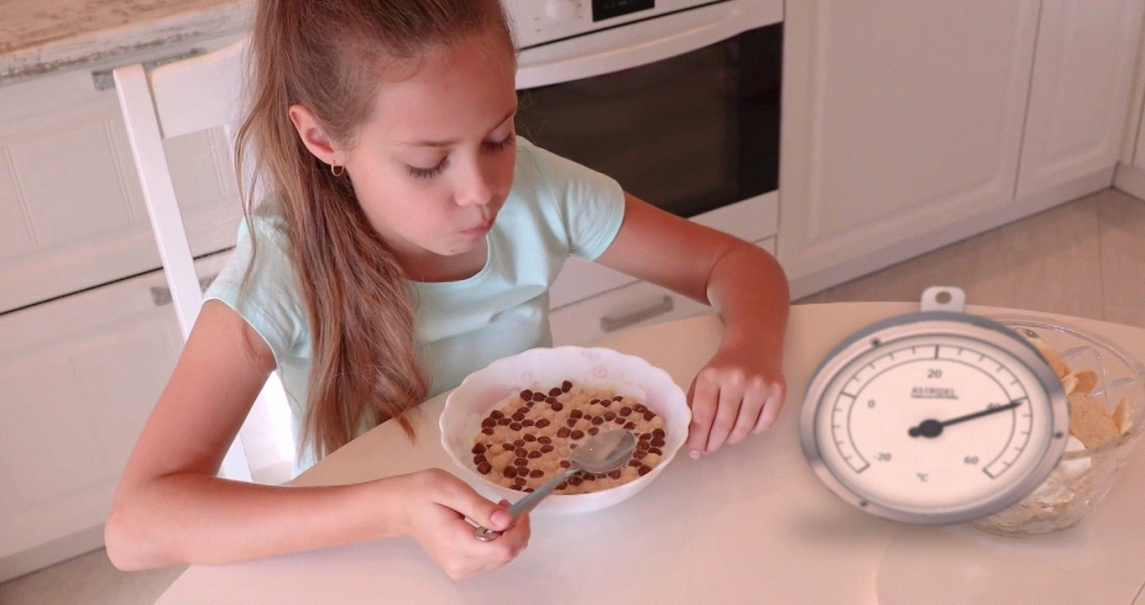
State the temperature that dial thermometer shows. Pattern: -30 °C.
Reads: 40 °C
